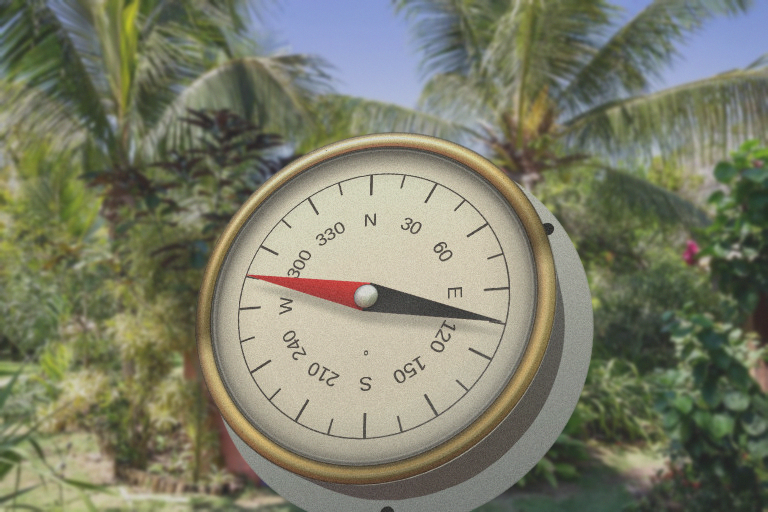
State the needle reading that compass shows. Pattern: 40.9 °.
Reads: 285 °
